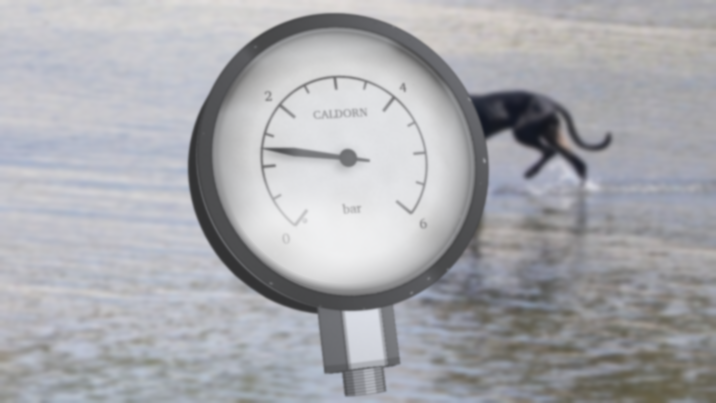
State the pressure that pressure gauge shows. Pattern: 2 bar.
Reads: 1.25 bar
